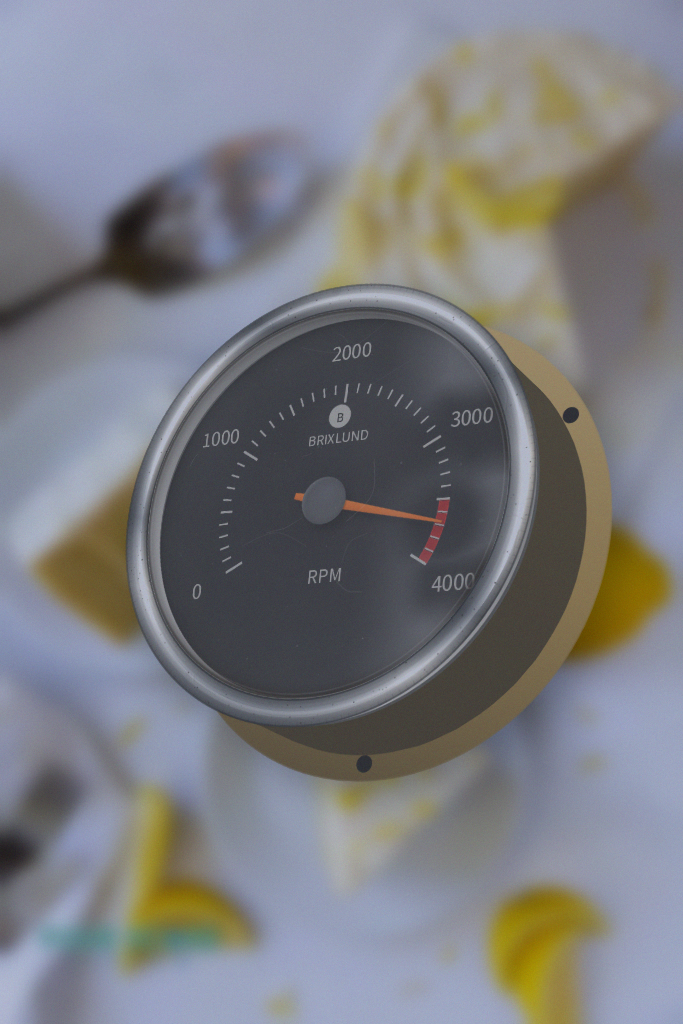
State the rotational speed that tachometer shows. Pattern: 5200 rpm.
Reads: 3700 rpm
